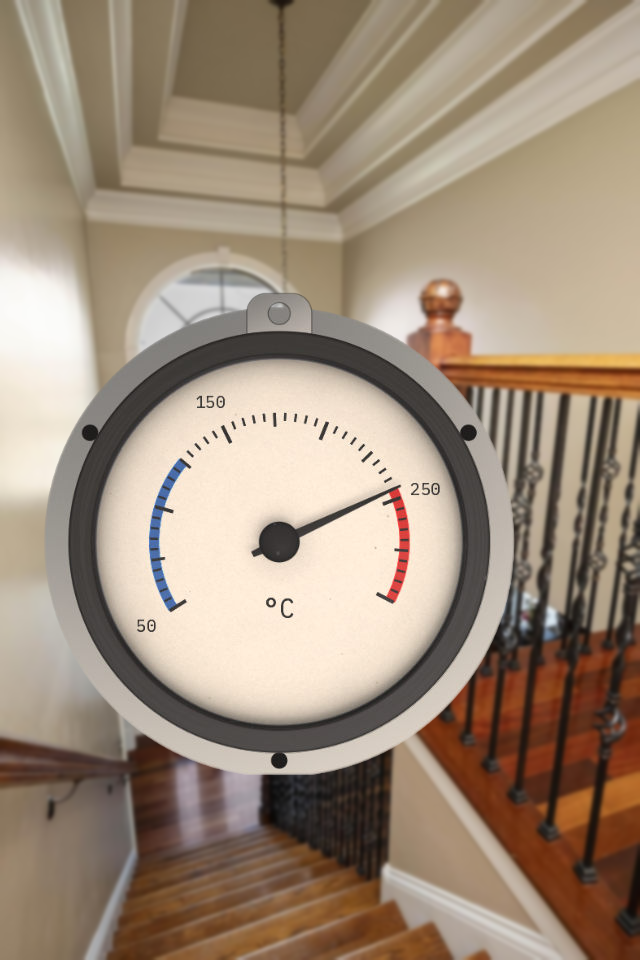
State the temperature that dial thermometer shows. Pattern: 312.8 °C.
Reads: 245 °C
